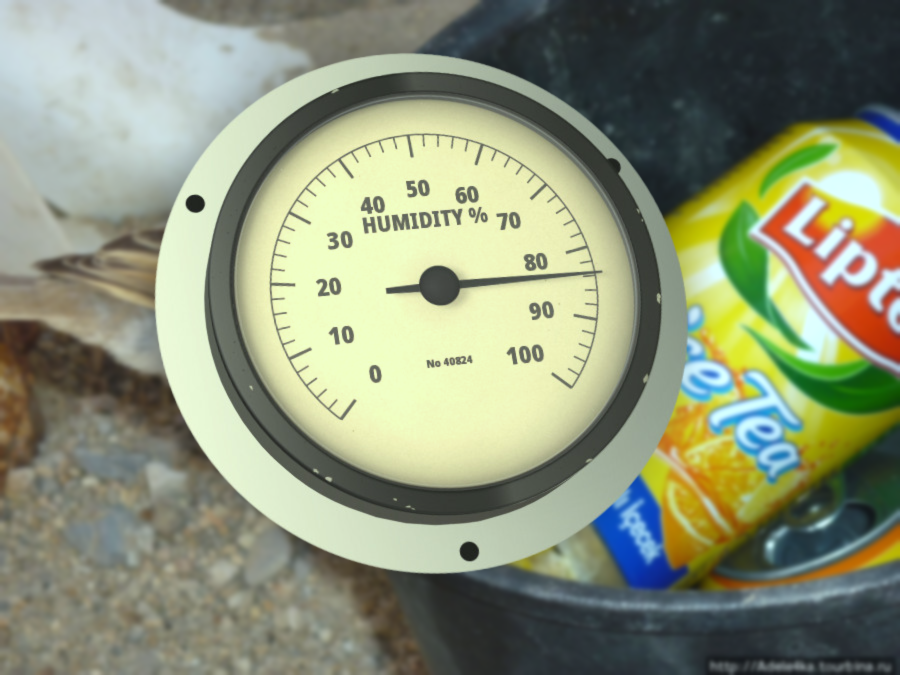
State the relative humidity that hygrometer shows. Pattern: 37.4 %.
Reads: 84 %
